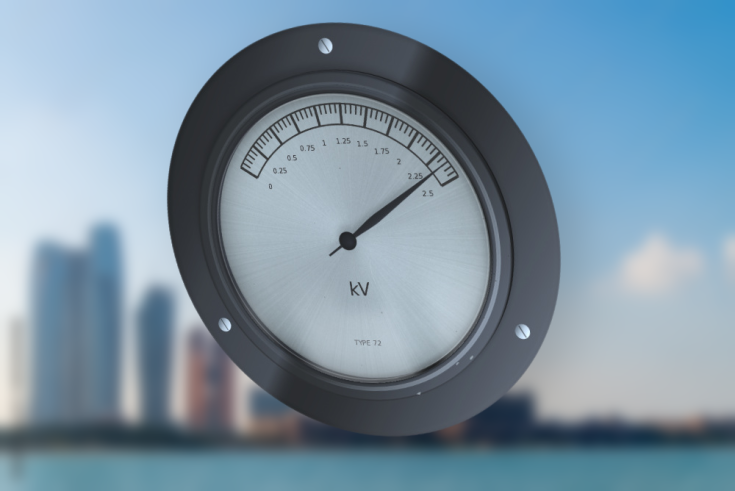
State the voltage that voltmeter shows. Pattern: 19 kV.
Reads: 2.35 kV
